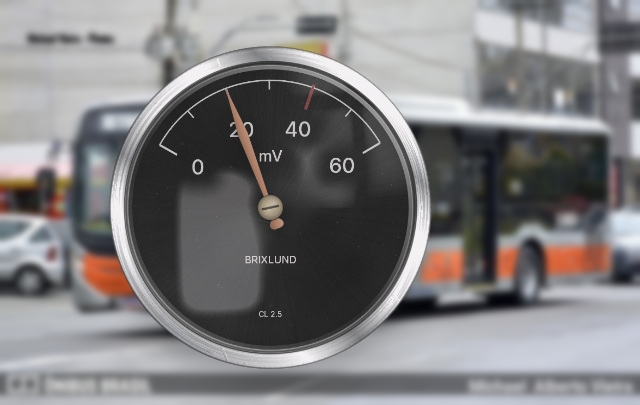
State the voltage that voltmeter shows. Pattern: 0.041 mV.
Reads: 20 mV
